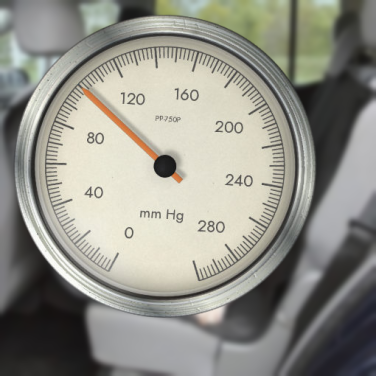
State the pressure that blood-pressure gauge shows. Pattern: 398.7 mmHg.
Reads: 100 mmHg
